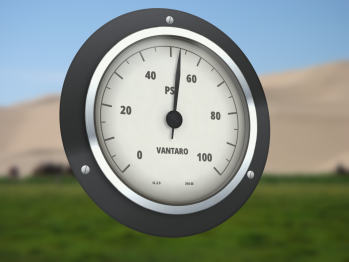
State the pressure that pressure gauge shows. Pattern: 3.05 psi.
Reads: 52.5 psi
